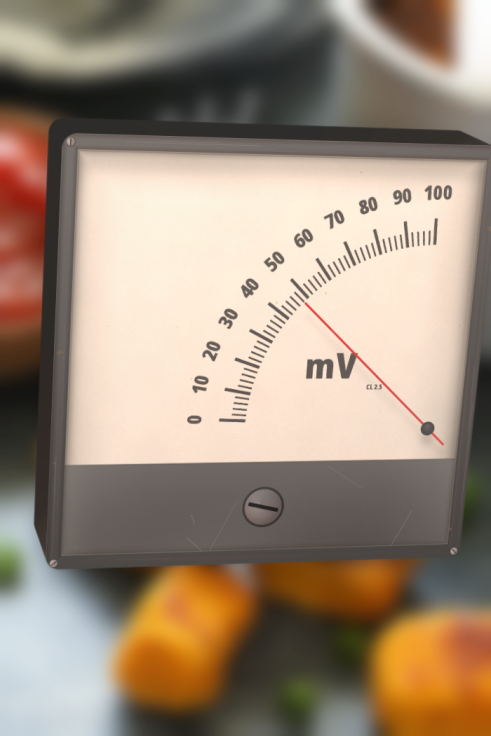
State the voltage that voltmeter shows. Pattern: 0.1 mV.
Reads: 48 mV
